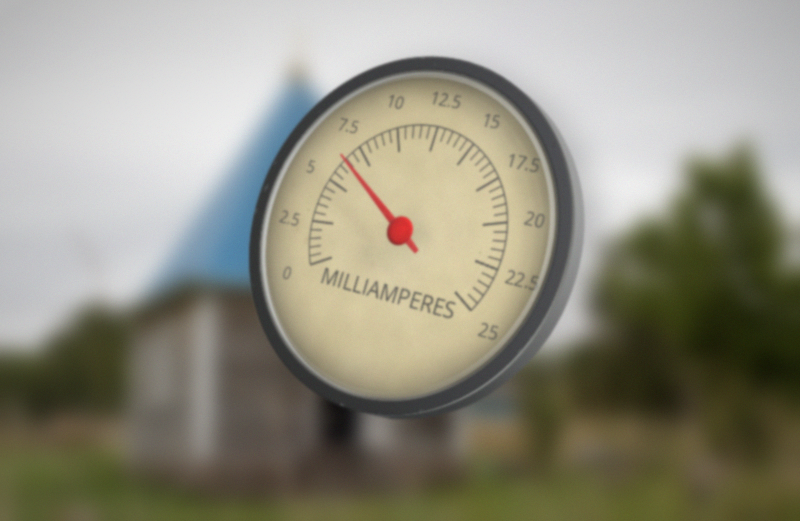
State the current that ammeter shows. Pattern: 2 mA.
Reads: 6.5 mA
